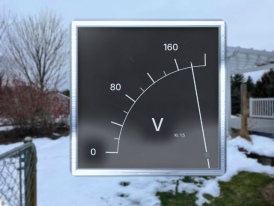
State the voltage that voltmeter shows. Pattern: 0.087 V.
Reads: 180 V
